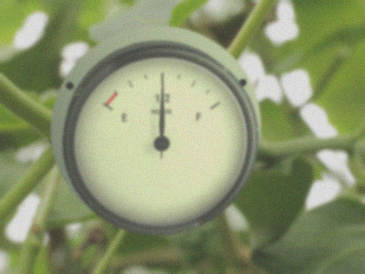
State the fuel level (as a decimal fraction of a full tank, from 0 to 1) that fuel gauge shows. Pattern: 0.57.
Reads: 0.5
